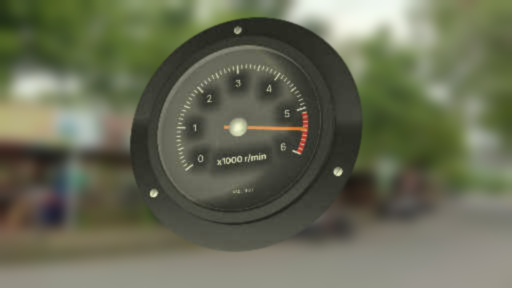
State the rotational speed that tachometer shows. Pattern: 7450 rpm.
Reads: 5500 rpm
